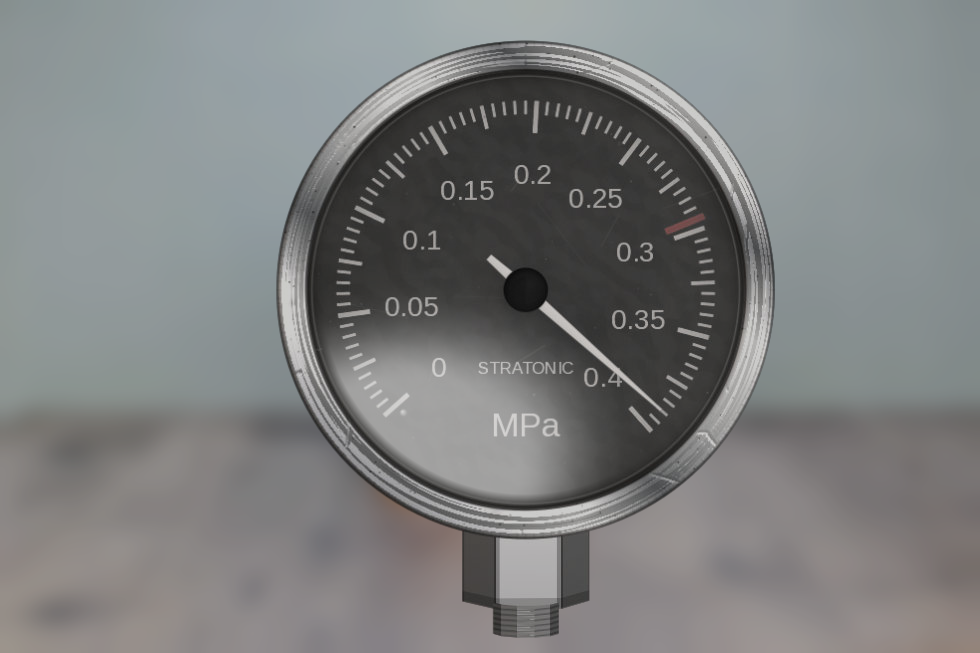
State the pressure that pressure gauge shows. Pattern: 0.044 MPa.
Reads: 0.39 MPa
